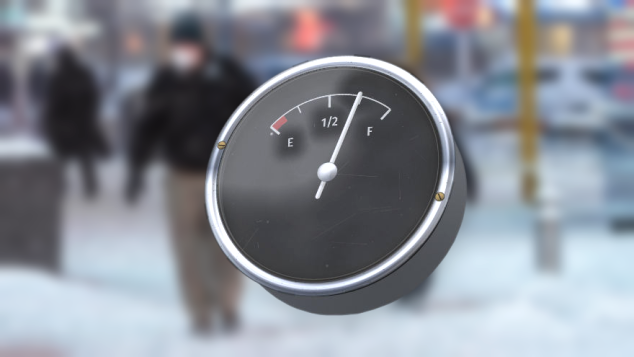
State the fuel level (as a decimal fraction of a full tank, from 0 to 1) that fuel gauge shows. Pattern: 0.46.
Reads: 0.75
